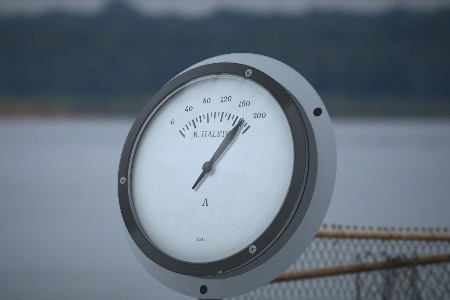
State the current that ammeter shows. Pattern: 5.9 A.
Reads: 180 A
